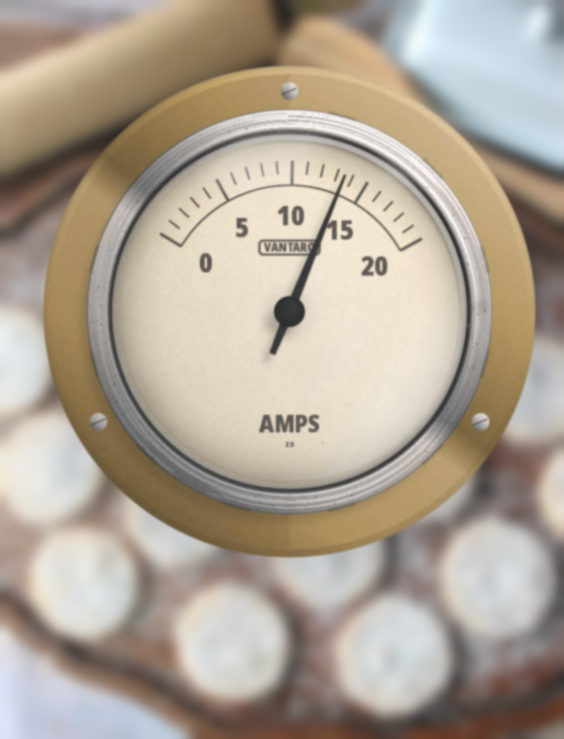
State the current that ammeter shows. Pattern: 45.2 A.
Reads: 13.5 A
